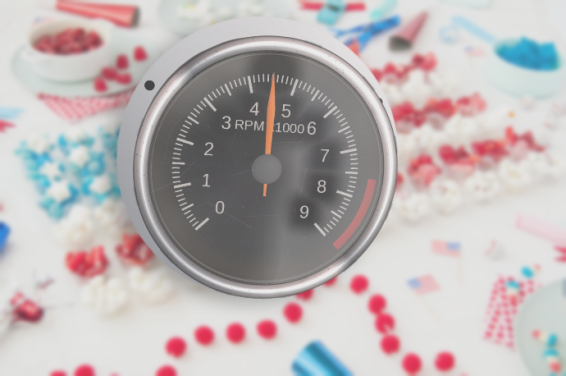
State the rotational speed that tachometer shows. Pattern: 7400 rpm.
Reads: 4500 rpm
